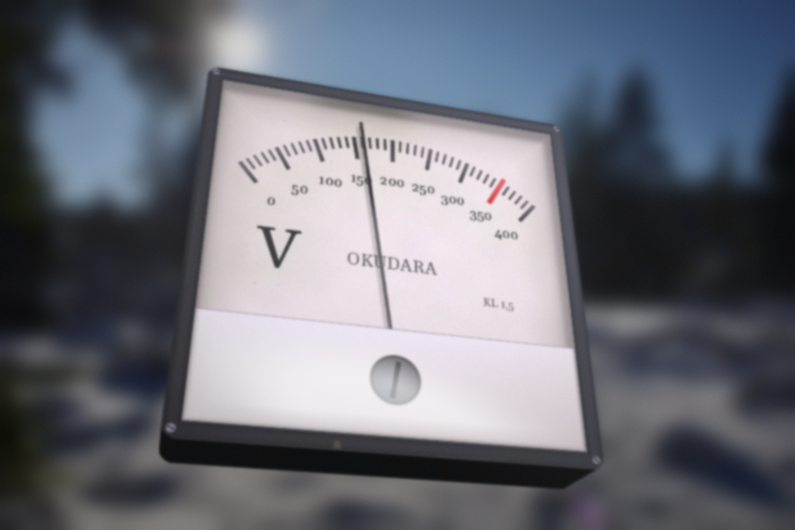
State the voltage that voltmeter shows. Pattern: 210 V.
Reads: 160 V
